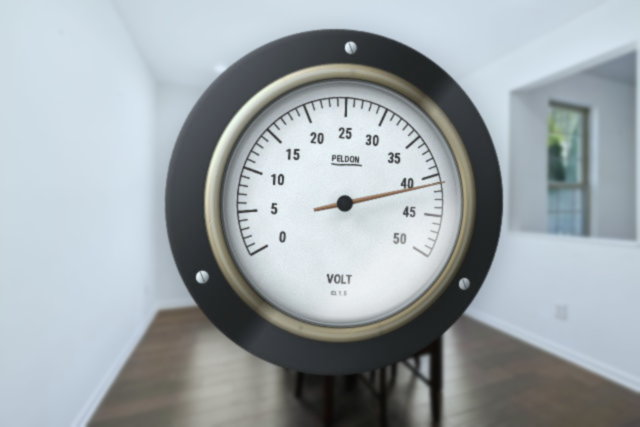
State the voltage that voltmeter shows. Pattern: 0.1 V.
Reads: 41 V
